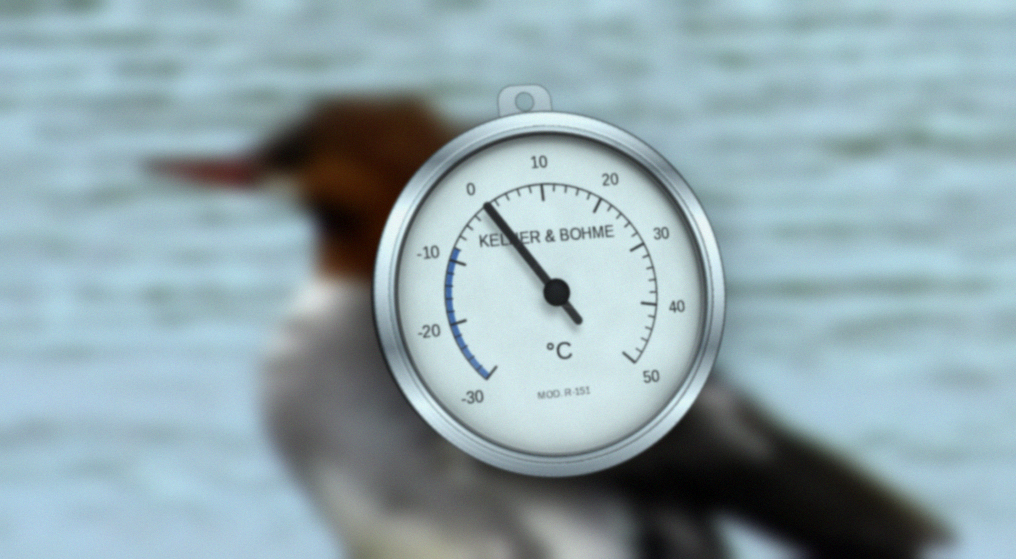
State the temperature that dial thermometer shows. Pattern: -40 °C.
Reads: 0 °C
